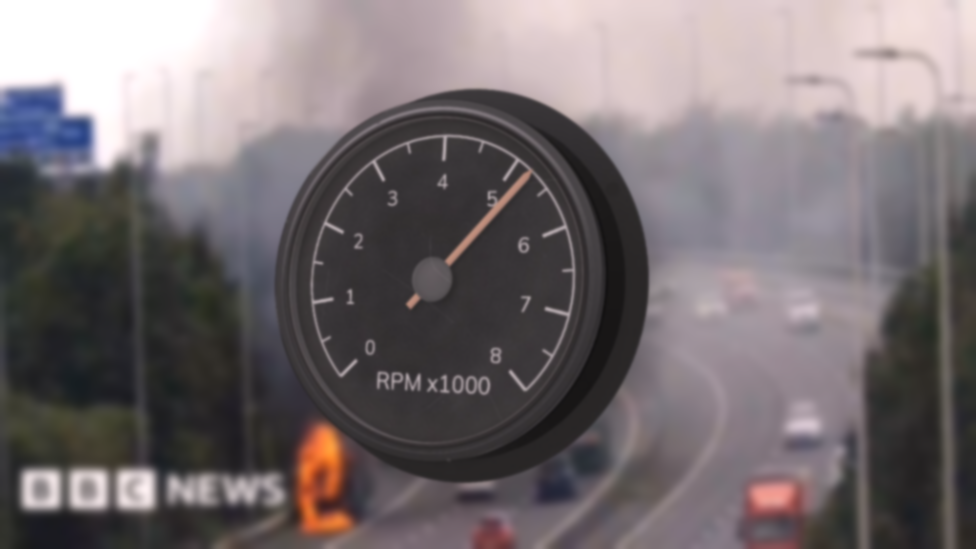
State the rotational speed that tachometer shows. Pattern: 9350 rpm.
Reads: 5250 rpm
